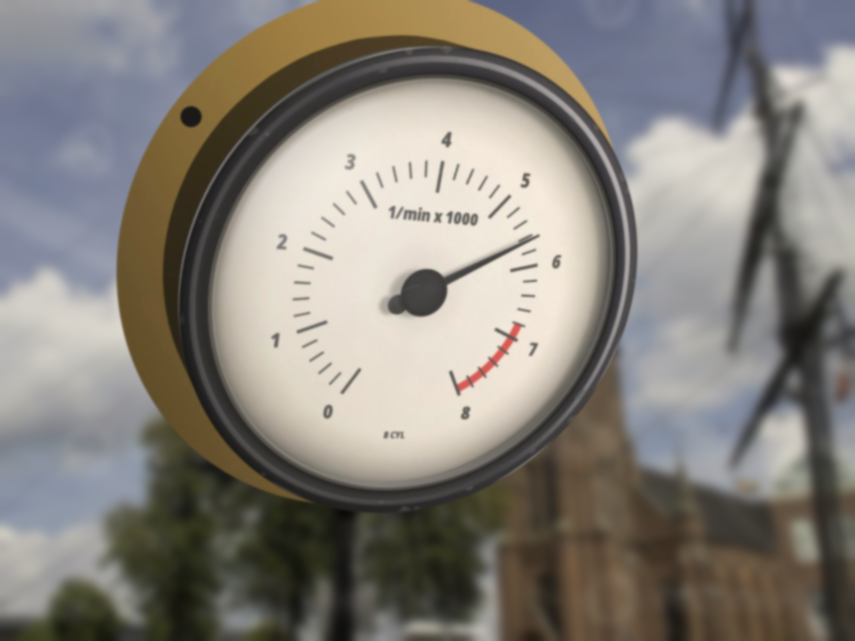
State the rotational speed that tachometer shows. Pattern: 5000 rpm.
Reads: 5600 rpm
